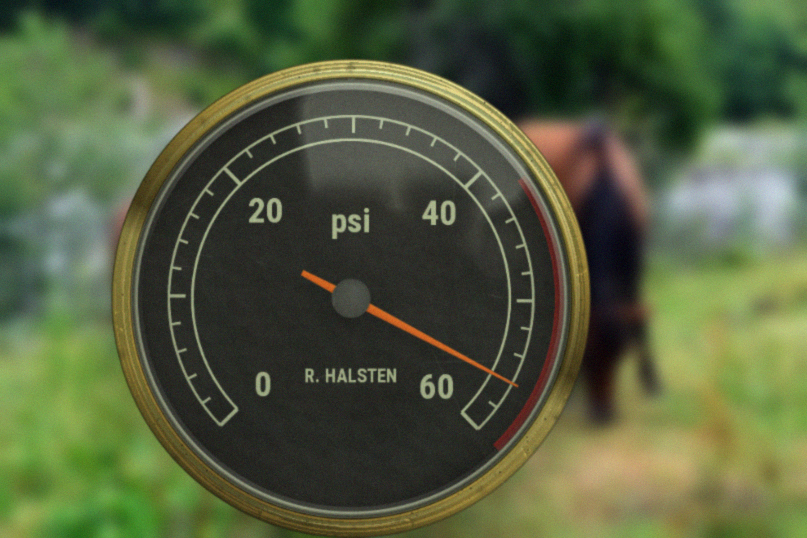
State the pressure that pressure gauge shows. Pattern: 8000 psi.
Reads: 56 psi
